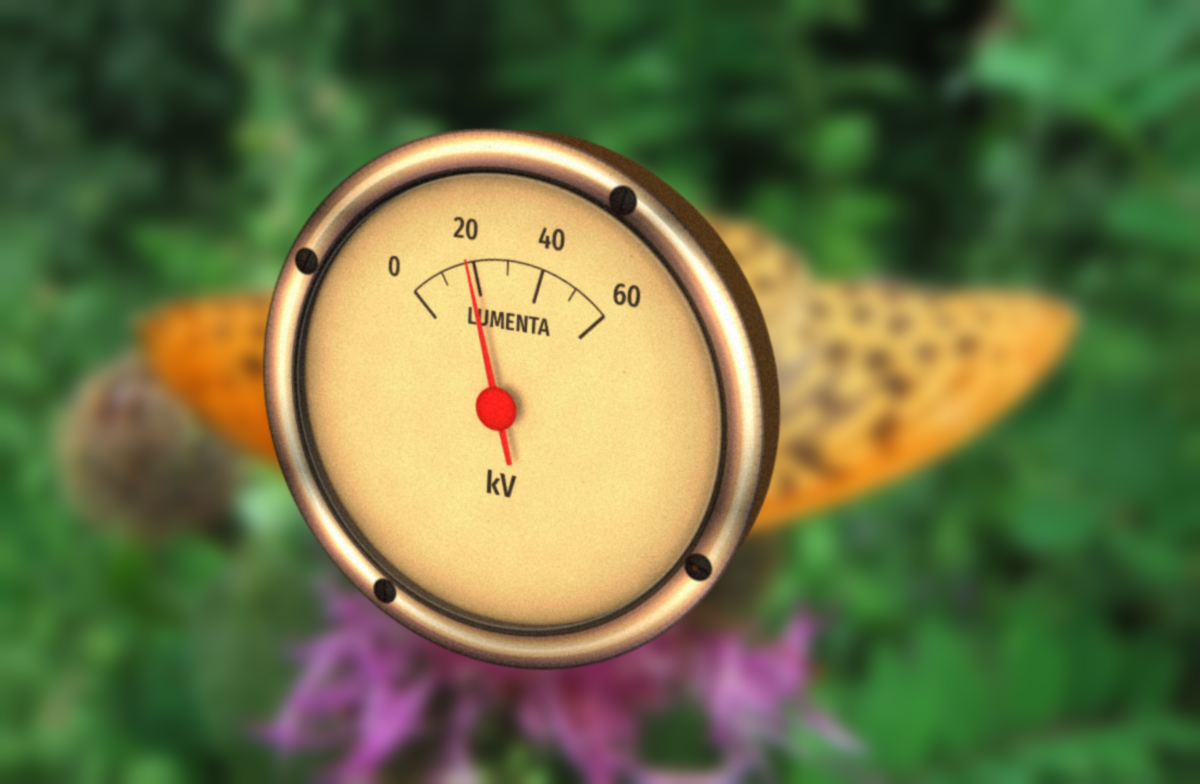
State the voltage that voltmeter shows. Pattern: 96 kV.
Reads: 20 kV
